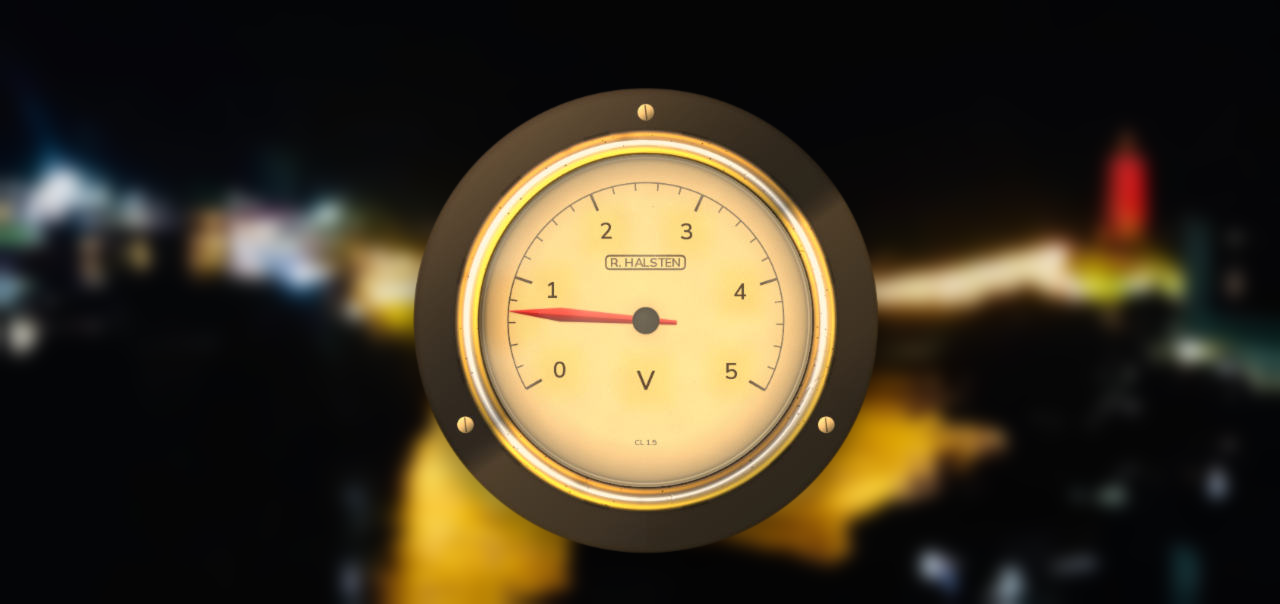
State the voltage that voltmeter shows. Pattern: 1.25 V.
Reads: 0.7 V
